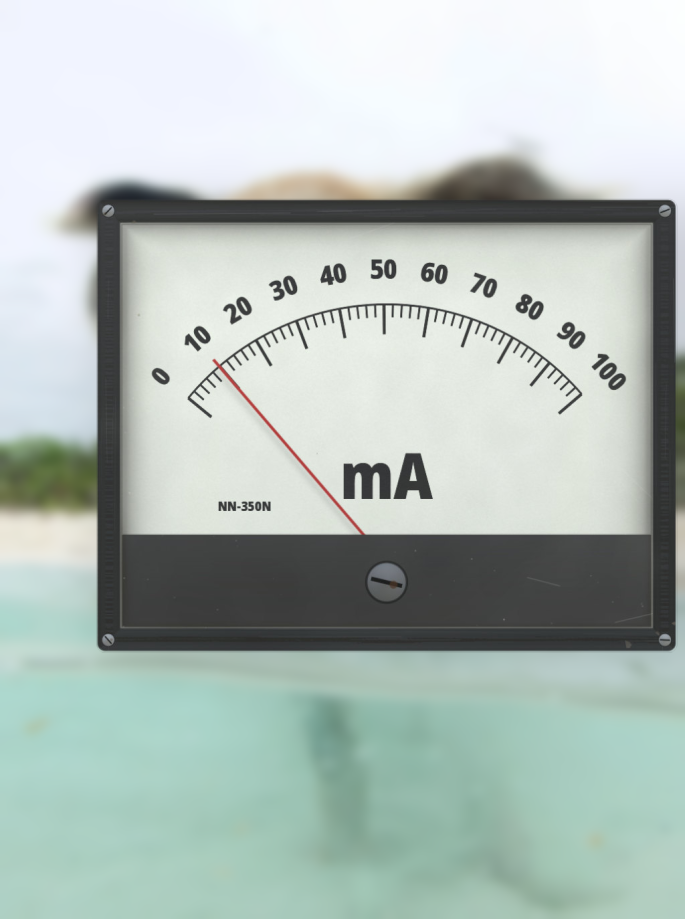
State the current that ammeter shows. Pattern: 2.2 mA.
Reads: 10 mA
